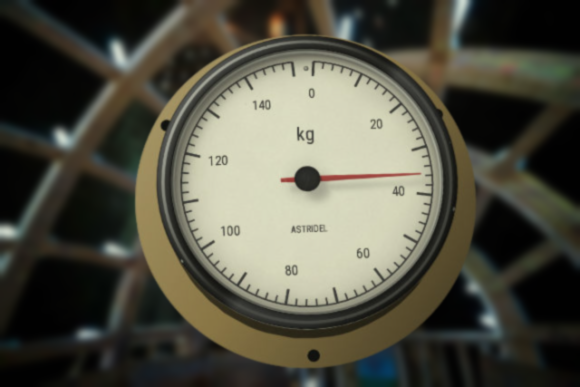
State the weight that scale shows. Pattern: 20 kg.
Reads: 36 kg
